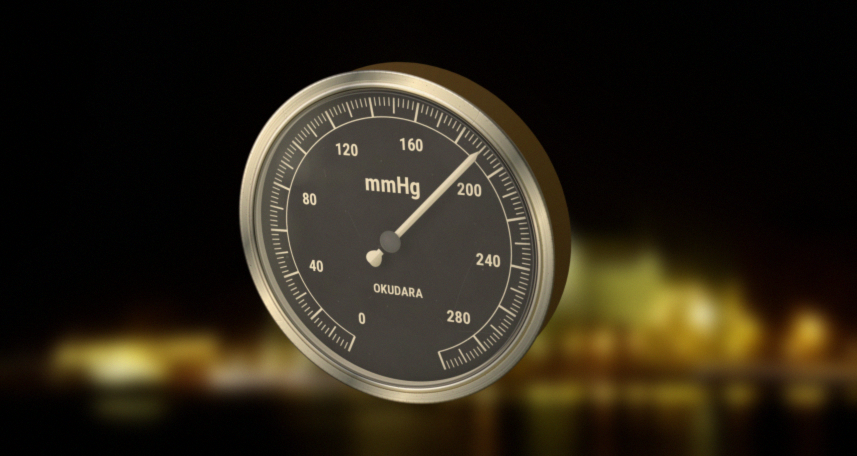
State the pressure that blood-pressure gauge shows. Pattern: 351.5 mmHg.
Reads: 190 mmHg
